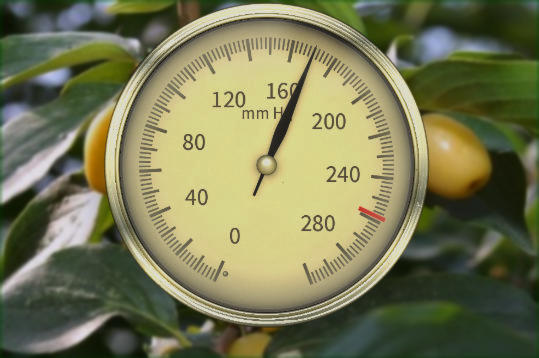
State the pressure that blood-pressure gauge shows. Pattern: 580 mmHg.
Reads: 170 mmHg
